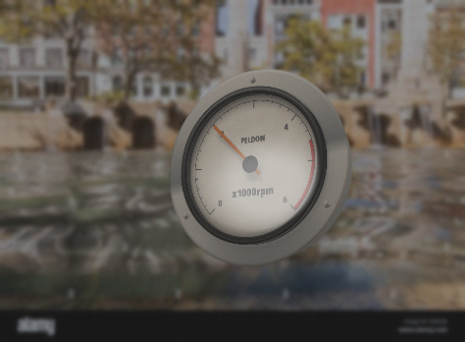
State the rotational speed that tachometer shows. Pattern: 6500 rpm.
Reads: 2000 rpm
